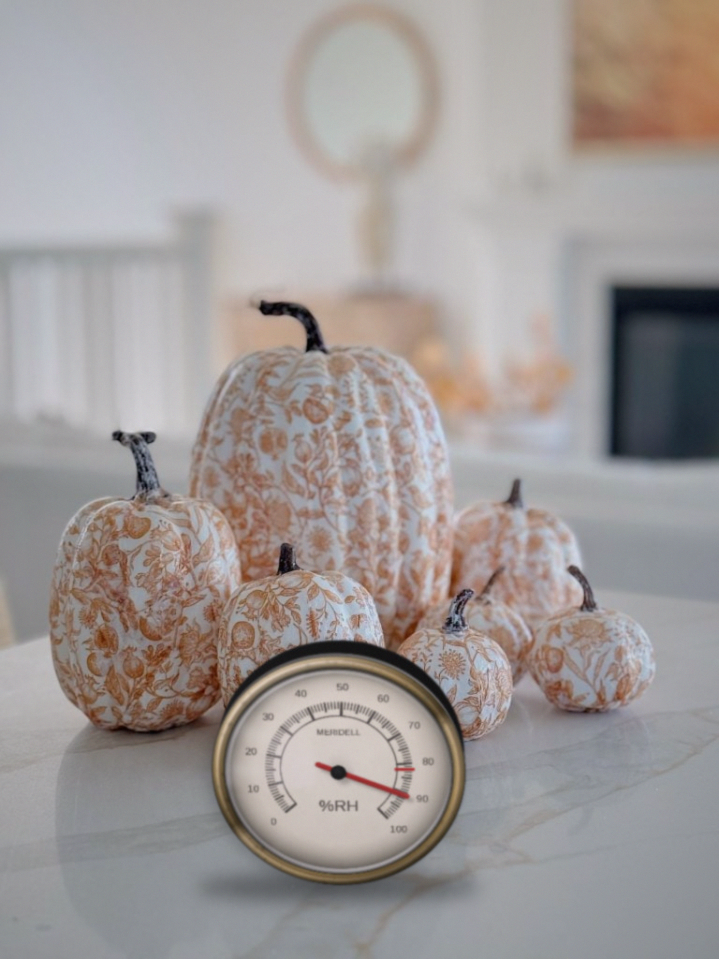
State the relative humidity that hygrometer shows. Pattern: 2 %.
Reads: 90 %
